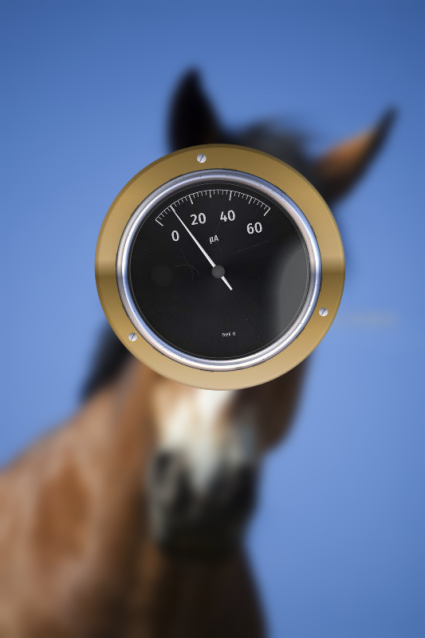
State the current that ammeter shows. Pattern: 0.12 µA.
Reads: 10 µA
